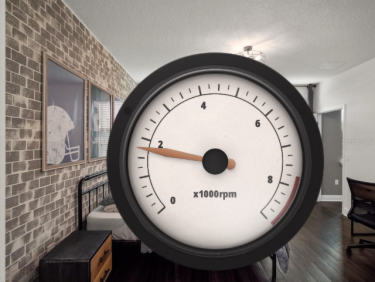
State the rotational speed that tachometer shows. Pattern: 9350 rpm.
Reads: 1750 rpm
